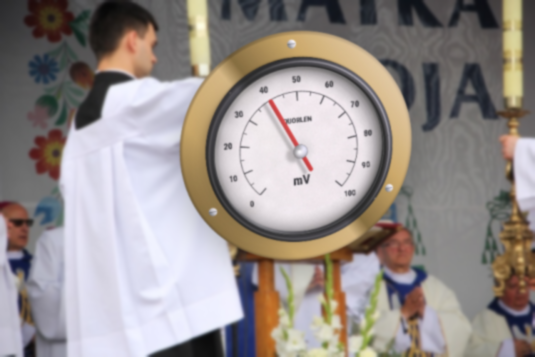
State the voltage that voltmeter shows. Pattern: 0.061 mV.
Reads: 40 mV
